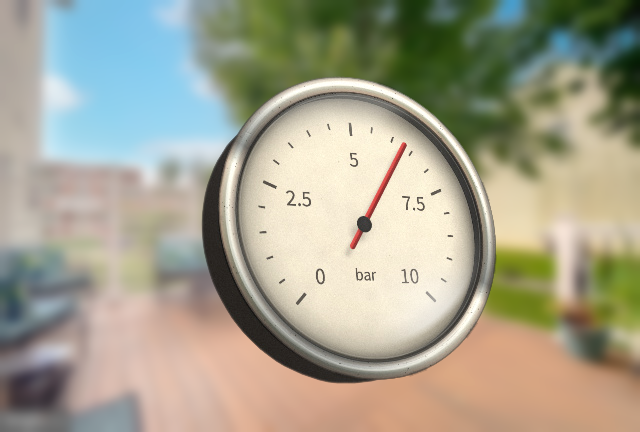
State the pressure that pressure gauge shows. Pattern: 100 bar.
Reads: 6.25 bar
